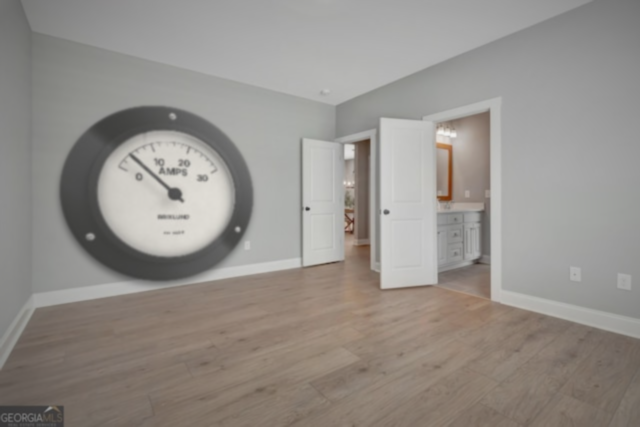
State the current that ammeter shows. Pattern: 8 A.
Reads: 4 A
